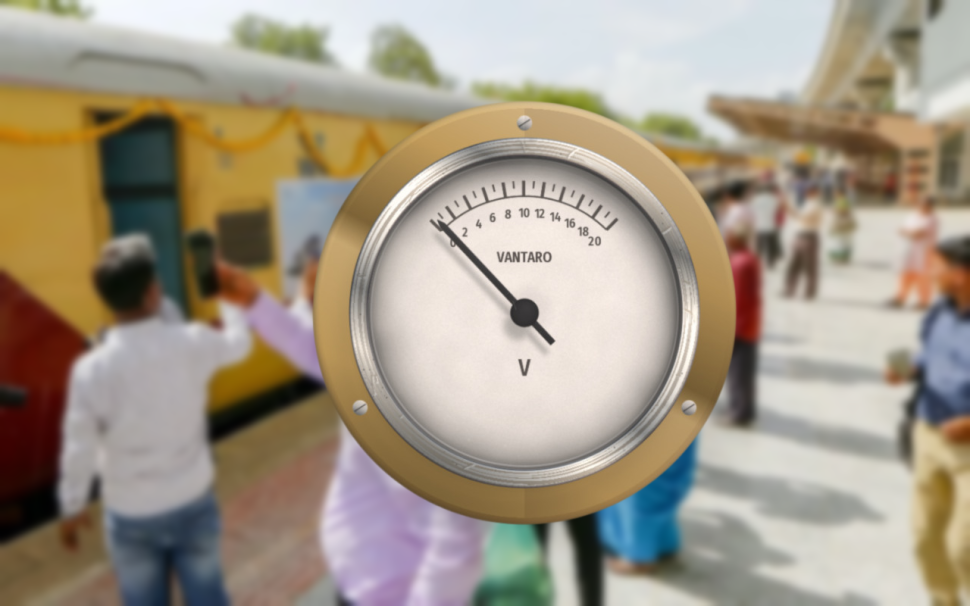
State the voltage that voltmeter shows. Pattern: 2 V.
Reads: 0.5 V
